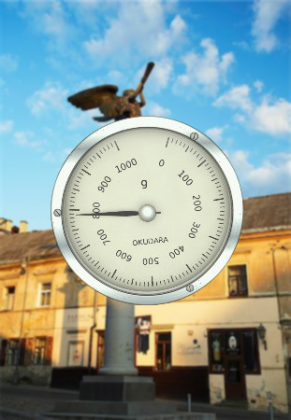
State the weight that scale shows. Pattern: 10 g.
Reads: 790 g
